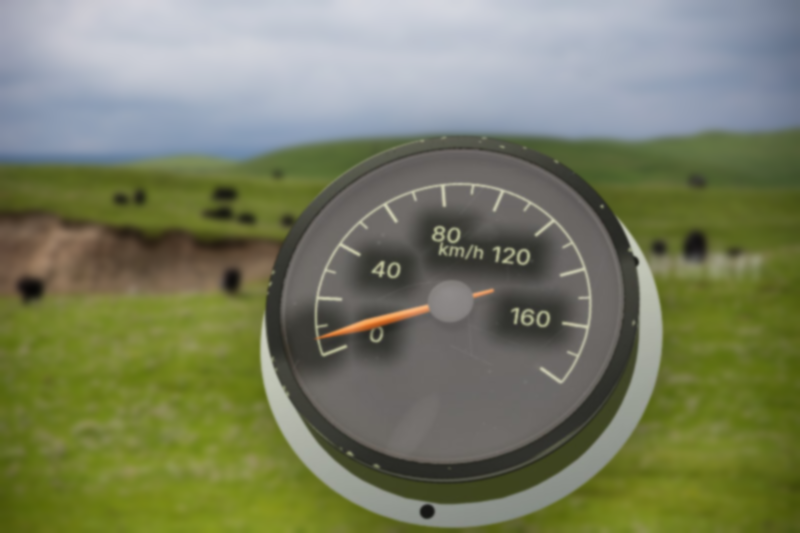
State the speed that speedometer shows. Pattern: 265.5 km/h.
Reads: 5 km/h
